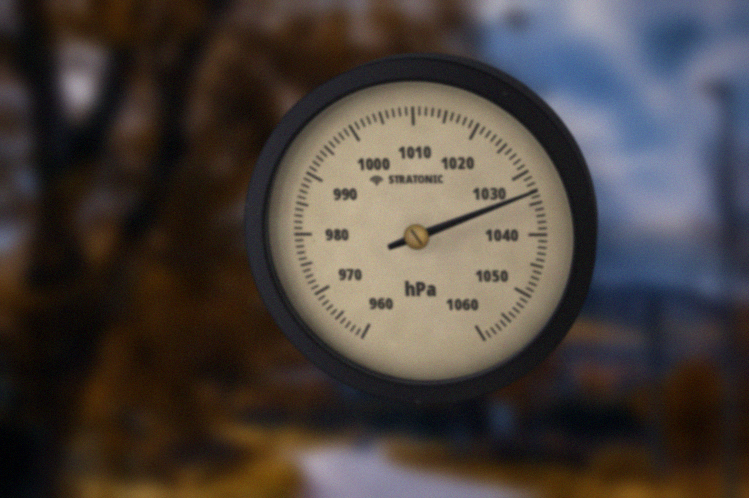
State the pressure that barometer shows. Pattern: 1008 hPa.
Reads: 1033 hPa
